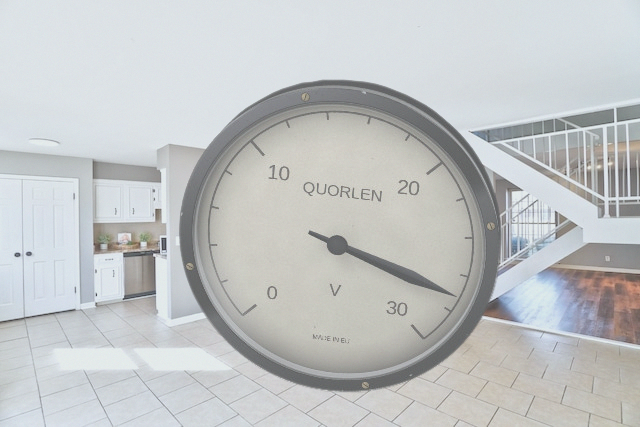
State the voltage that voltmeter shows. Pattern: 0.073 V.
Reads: 27 V
